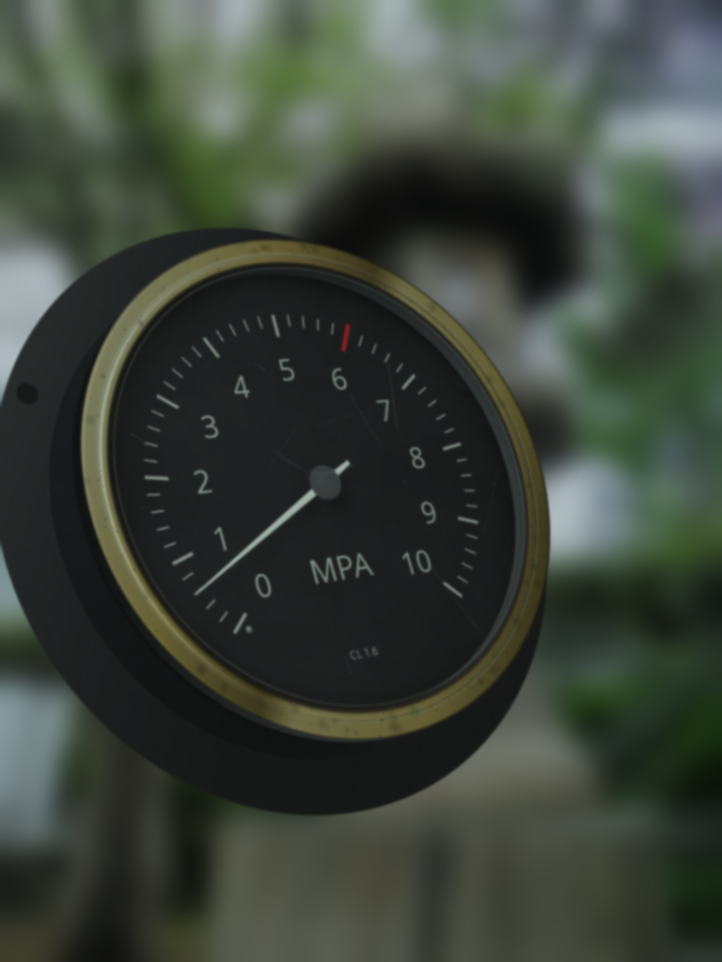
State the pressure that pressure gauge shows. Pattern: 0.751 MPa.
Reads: 0.6 MPa
